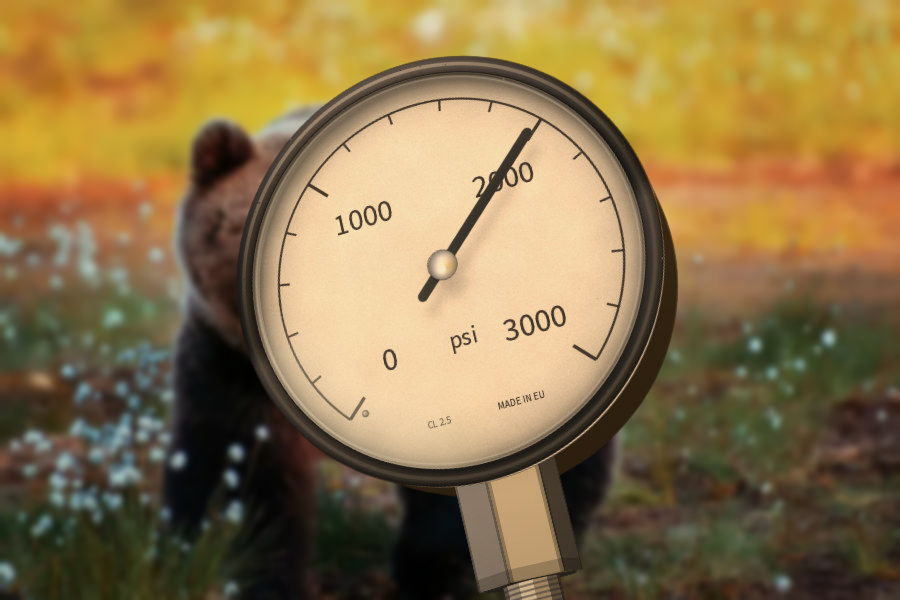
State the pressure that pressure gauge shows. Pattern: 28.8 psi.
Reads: 2000 psi
